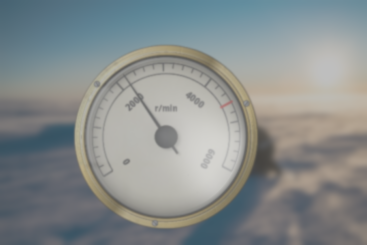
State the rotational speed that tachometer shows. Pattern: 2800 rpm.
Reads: 2200 rpm
